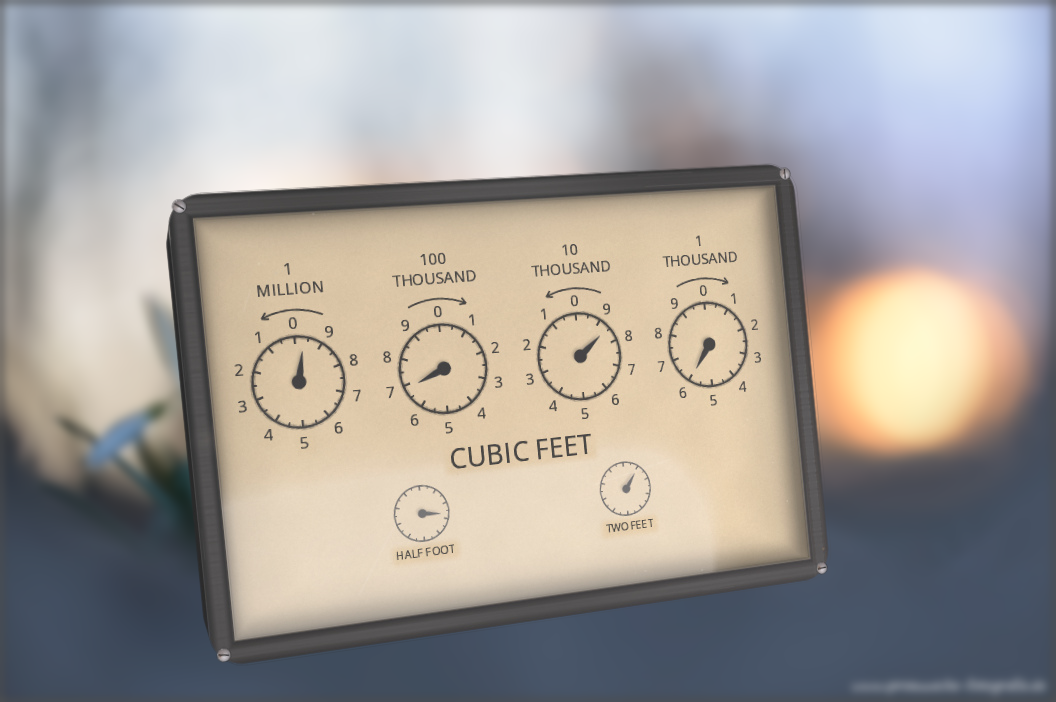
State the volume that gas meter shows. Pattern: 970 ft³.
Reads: 968600 ft³
